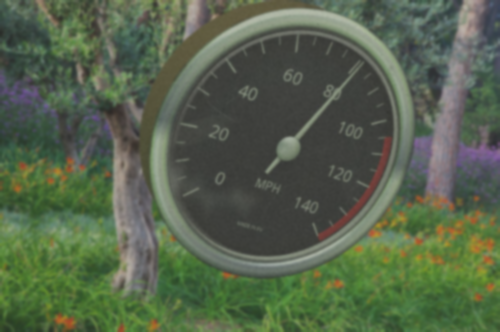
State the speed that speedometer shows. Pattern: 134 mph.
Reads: 80 mph
